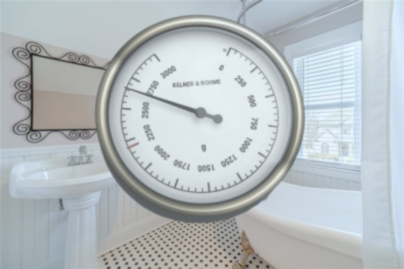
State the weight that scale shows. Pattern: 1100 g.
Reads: 2650 g
